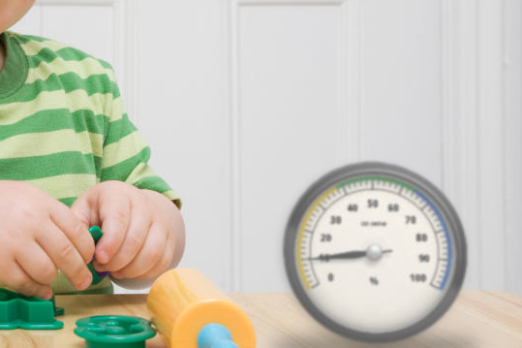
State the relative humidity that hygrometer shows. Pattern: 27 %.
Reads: 10 %
